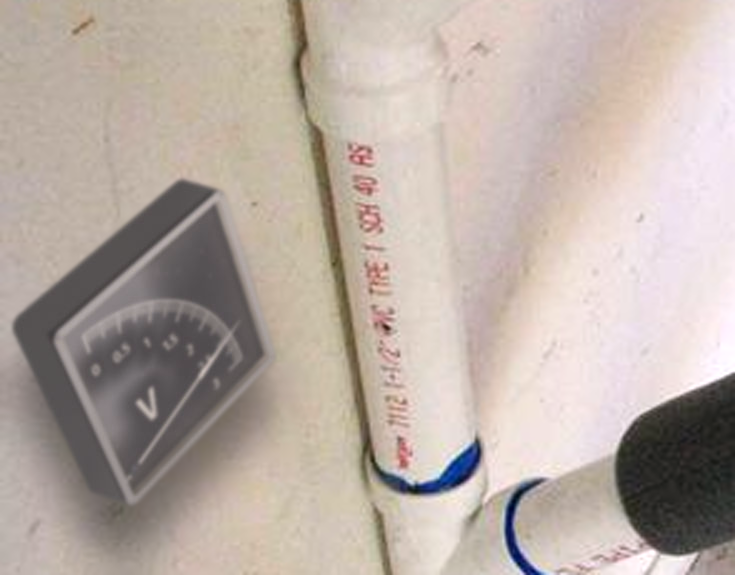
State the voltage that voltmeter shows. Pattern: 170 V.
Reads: 2.5 V
